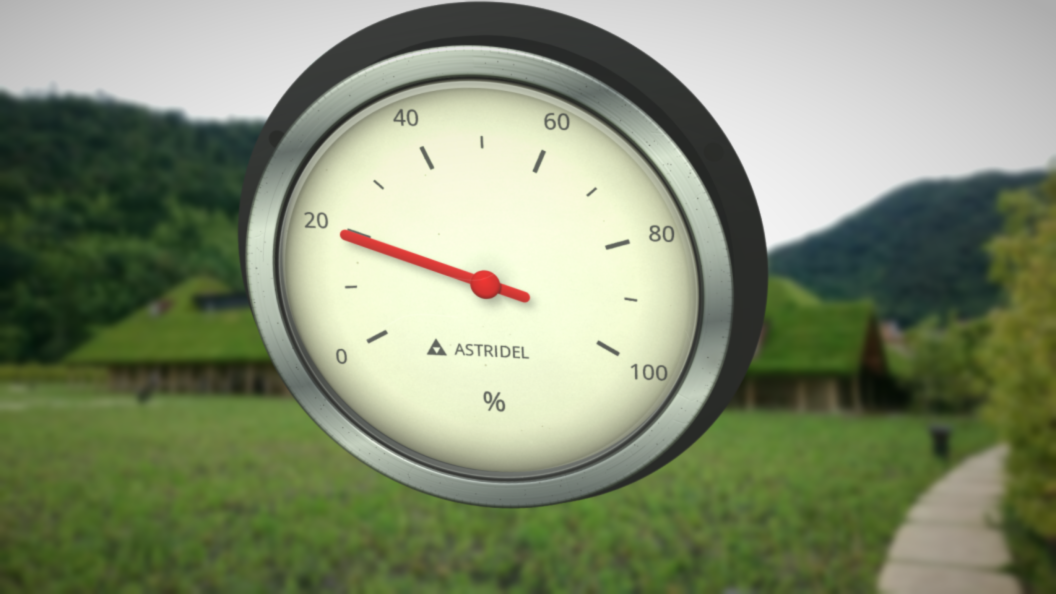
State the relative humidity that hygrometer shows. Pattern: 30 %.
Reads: 20 %
